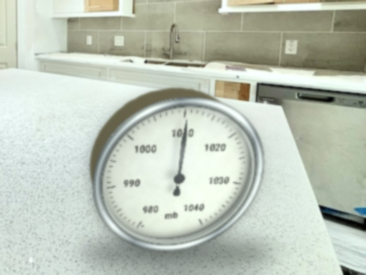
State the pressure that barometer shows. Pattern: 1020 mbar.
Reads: 1010 mbar
